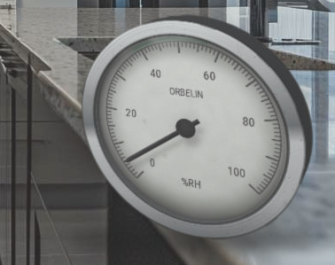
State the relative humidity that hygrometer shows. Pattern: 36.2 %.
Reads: 5 %
